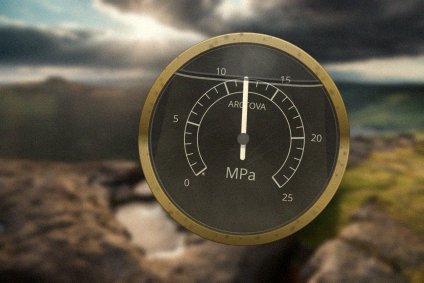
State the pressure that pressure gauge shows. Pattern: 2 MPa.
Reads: 12 MPa
